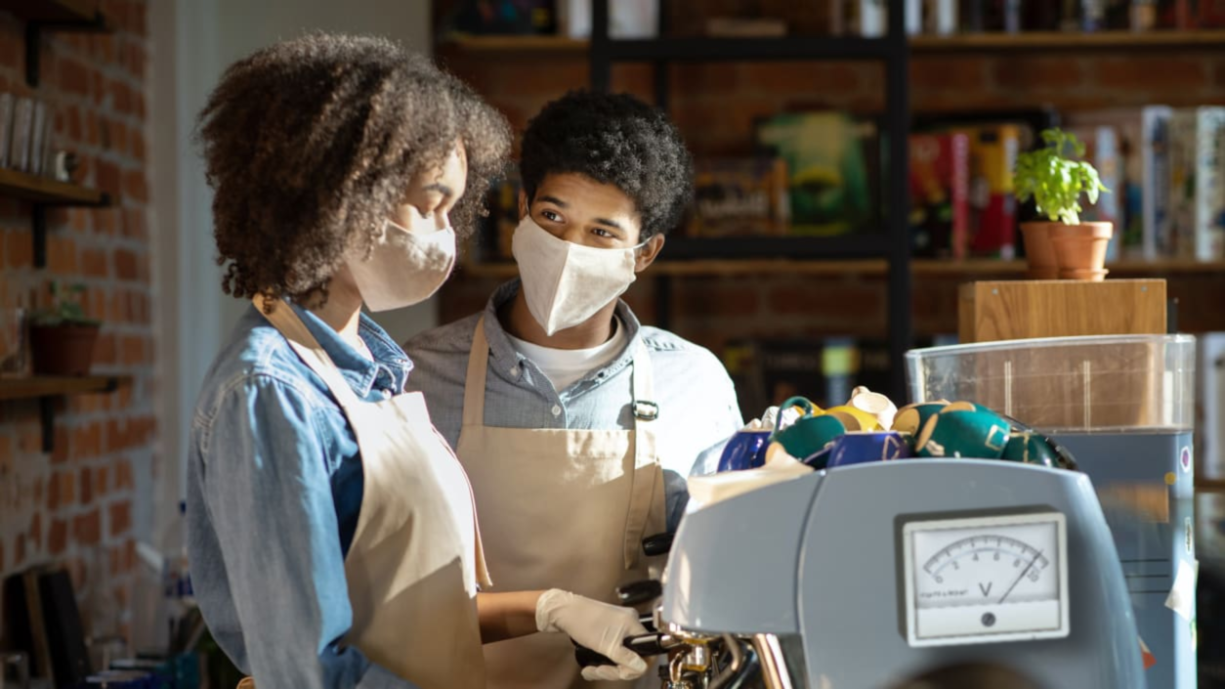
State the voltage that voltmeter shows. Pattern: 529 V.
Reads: 9 V
